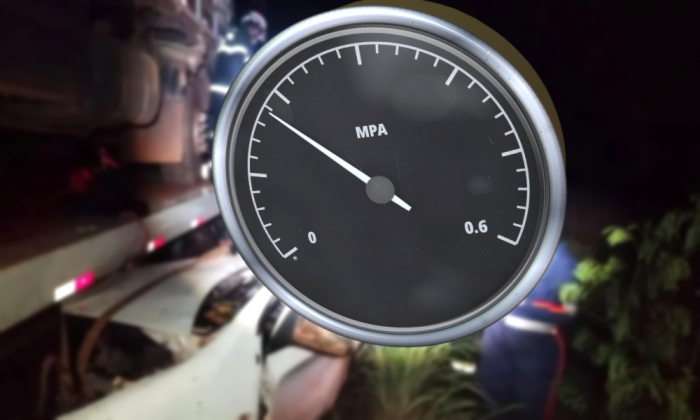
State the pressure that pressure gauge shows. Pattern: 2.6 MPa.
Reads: 0.18 MPa
